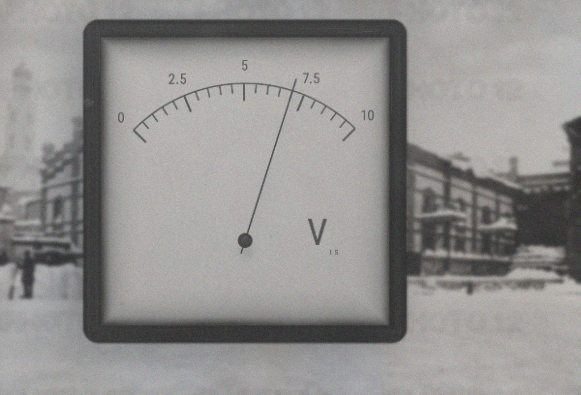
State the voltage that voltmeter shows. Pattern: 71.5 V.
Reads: 7 V
